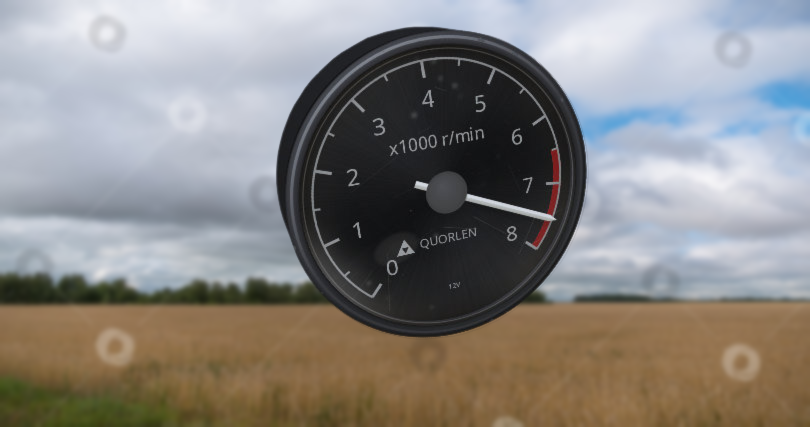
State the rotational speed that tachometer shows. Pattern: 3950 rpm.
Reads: 7500 rpm
